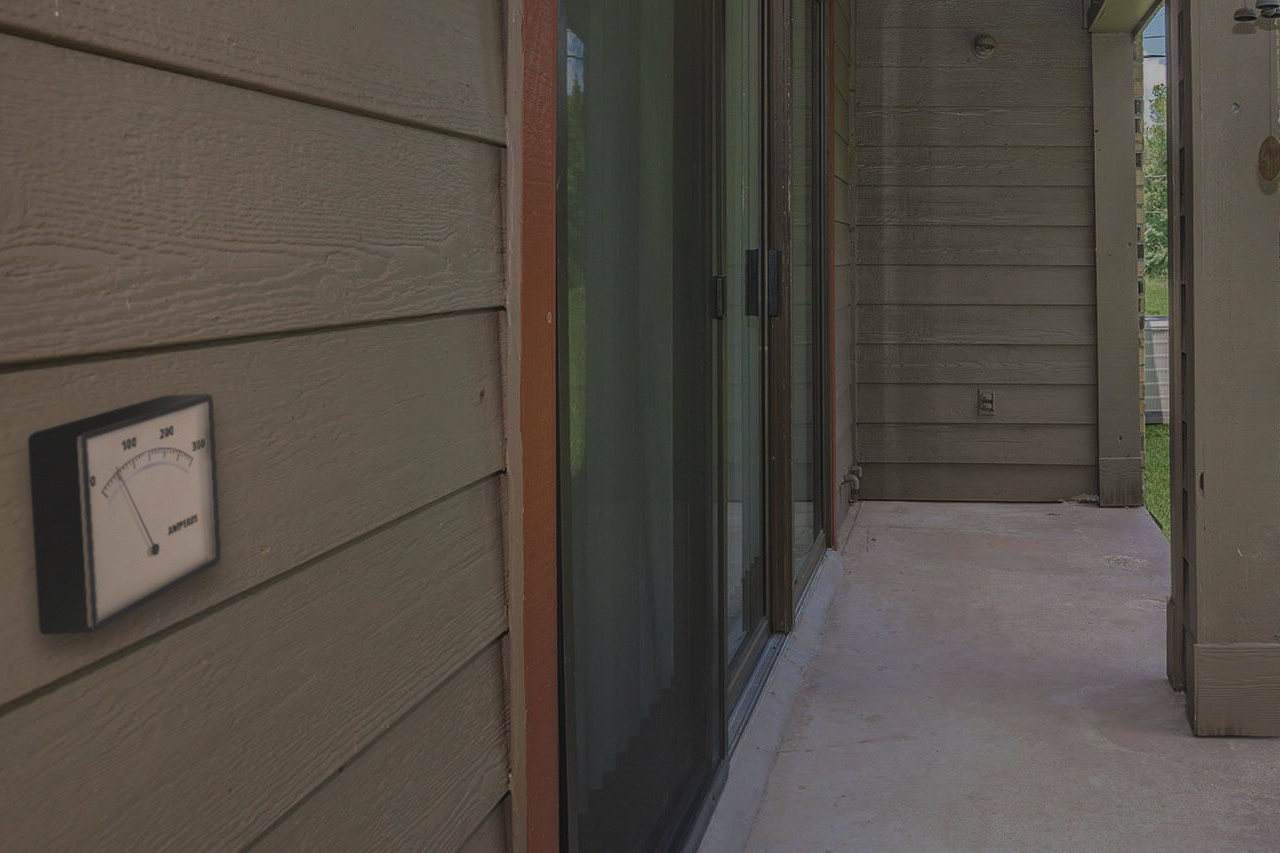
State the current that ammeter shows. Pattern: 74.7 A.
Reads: 50 A
